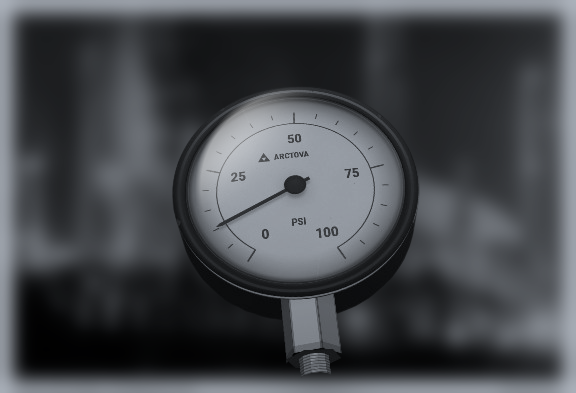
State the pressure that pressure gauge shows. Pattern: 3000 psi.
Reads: 10 psi
